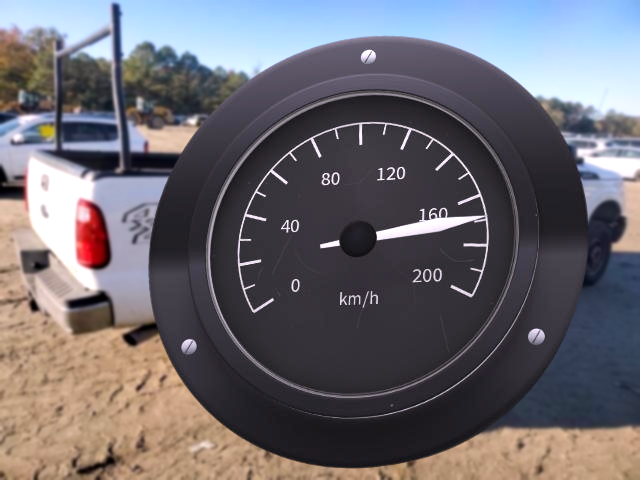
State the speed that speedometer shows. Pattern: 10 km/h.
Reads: 170 km/h
